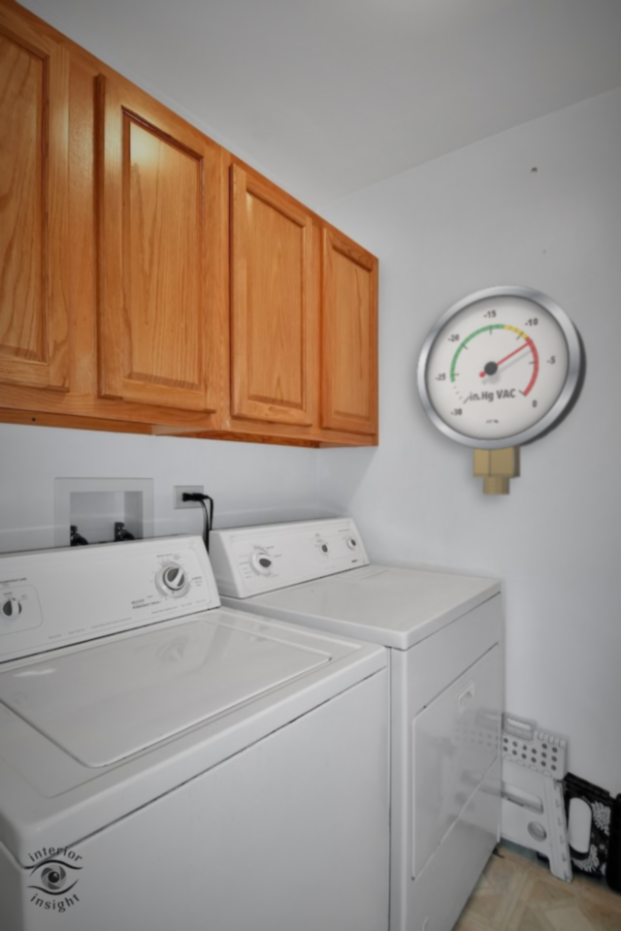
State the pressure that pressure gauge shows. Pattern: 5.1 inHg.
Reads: -8 inHg
